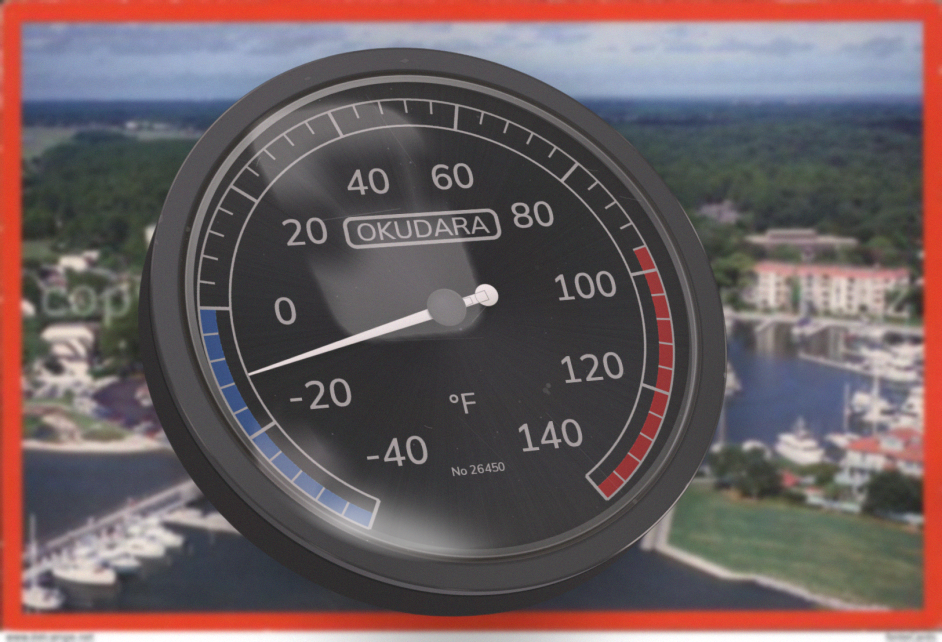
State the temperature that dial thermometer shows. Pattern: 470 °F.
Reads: -12 °F
